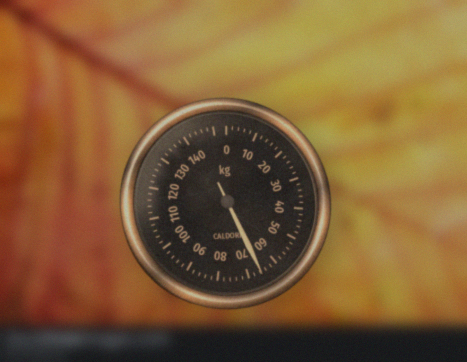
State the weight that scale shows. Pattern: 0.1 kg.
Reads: 66 kg
